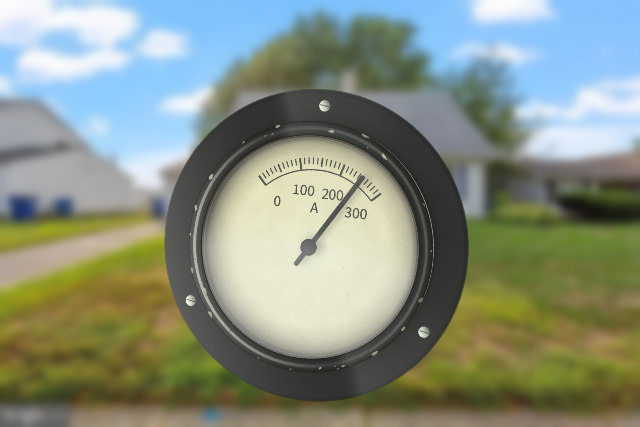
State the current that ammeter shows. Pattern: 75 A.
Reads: 250 A
